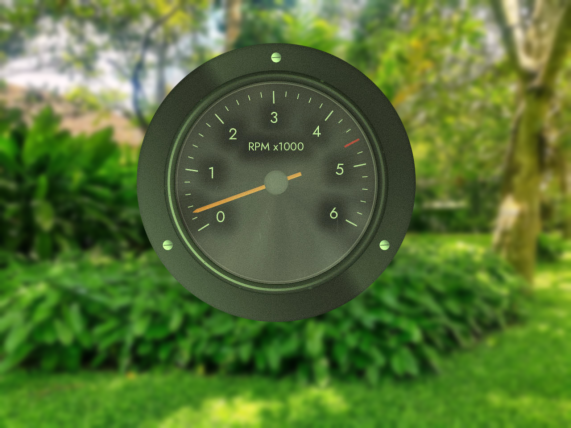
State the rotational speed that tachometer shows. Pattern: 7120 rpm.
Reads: 300 rpm
